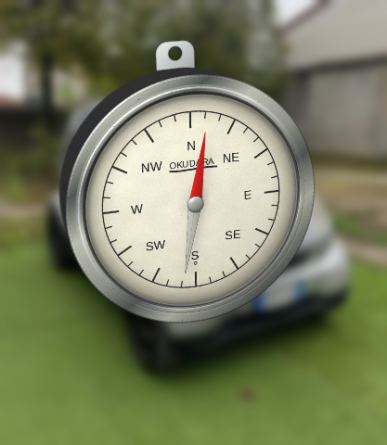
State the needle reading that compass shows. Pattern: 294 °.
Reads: 10 °
